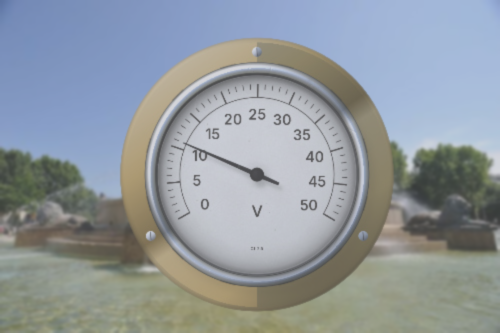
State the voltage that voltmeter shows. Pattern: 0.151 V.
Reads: 11 V
